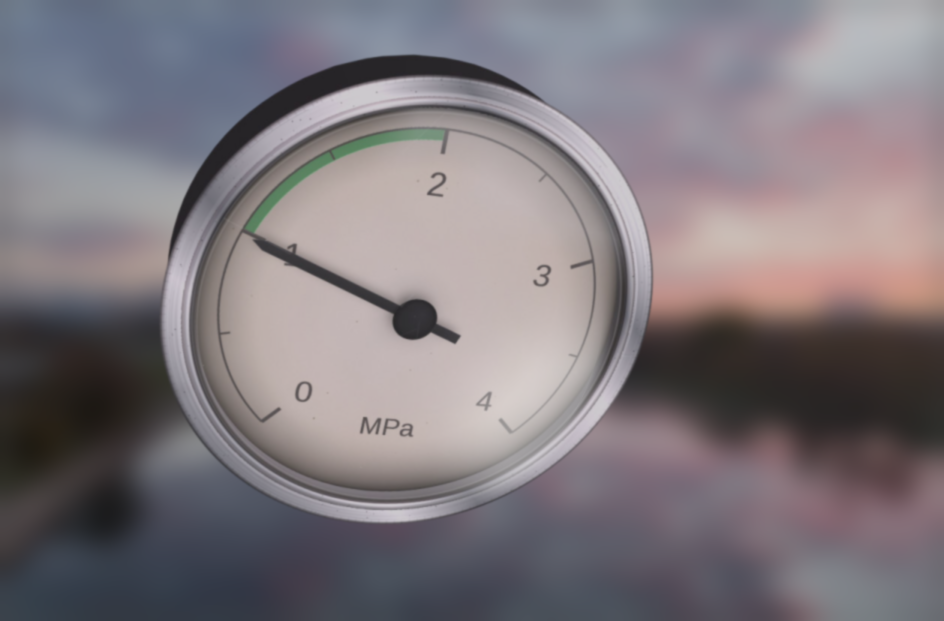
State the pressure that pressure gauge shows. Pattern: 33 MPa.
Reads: 1 MPa
